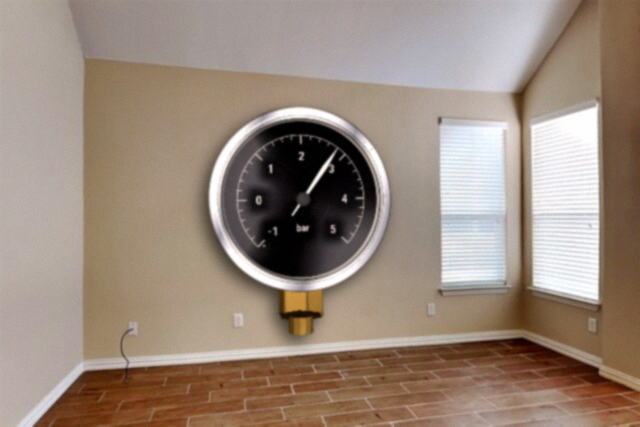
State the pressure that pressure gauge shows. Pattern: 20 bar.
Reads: 2.8 bar
